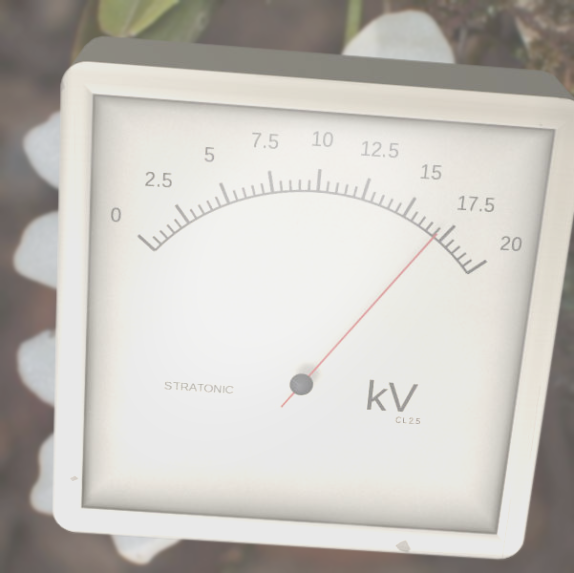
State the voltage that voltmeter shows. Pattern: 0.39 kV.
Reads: 17 kV
